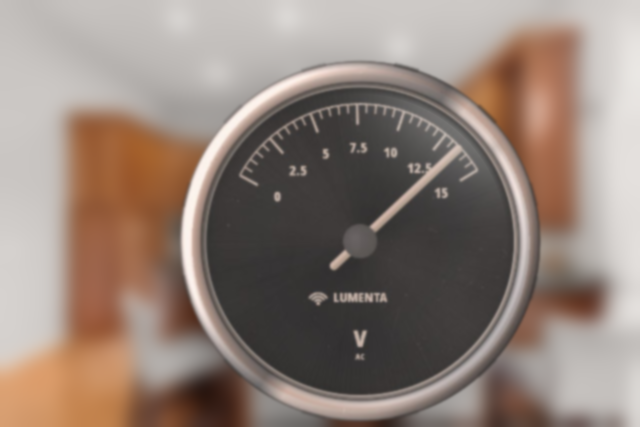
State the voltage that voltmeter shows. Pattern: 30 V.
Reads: 13.5 V
